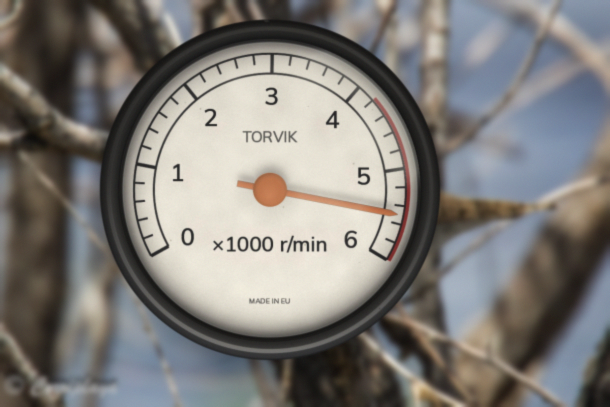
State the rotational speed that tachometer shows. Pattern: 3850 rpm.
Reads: 5500 rpm
